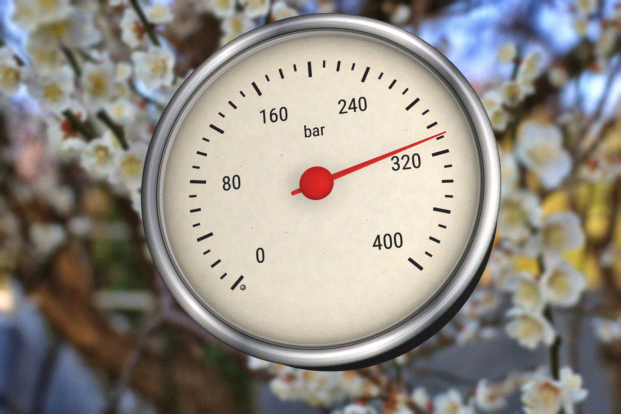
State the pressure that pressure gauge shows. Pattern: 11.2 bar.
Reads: 310 bar
